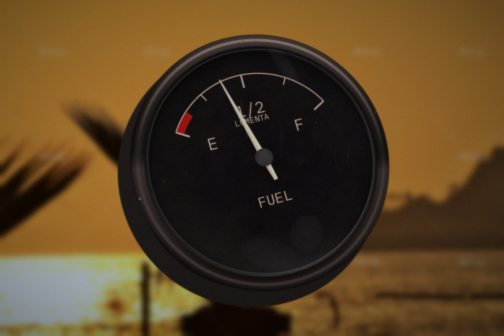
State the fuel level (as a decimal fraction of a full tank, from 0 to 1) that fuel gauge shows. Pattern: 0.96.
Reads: 0.375
